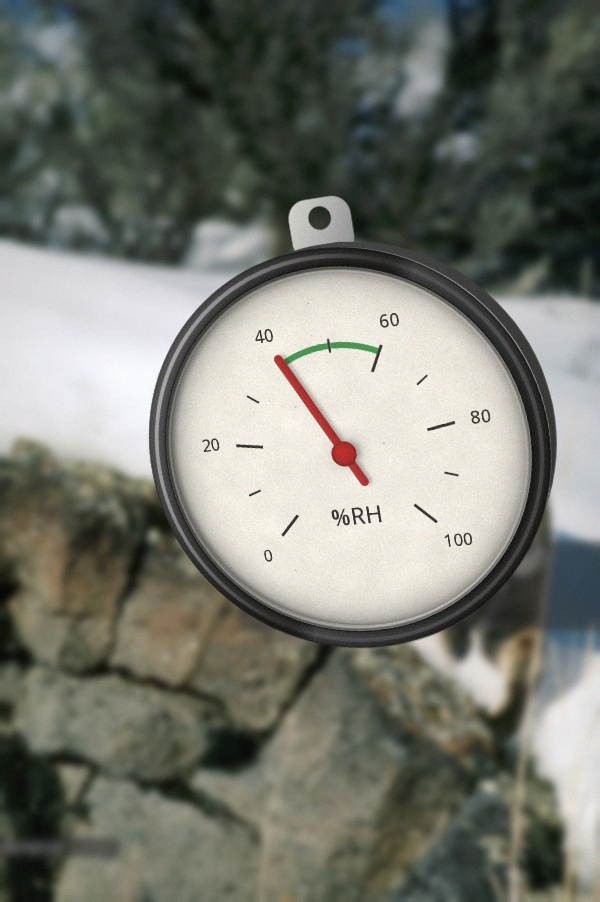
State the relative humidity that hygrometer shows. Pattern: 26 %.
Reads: 40 %
